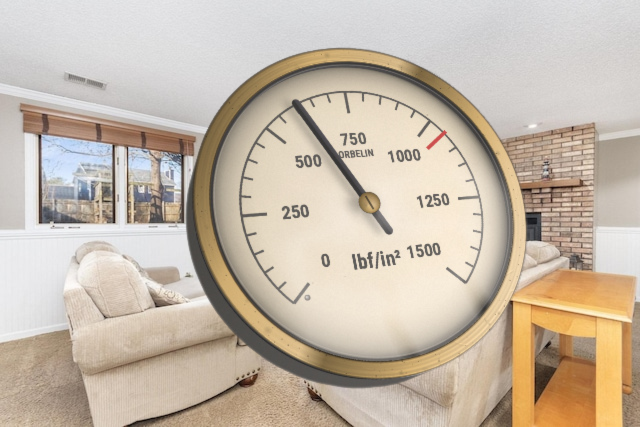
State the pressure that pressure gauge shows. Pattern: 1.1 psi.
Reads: 600 psi
